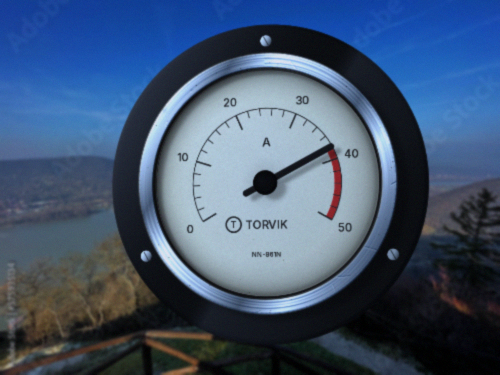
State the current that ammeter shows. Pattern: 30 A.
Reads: 38 A
